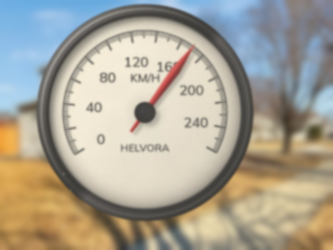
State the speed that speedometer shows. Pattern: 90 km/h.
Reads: 170 km/h
